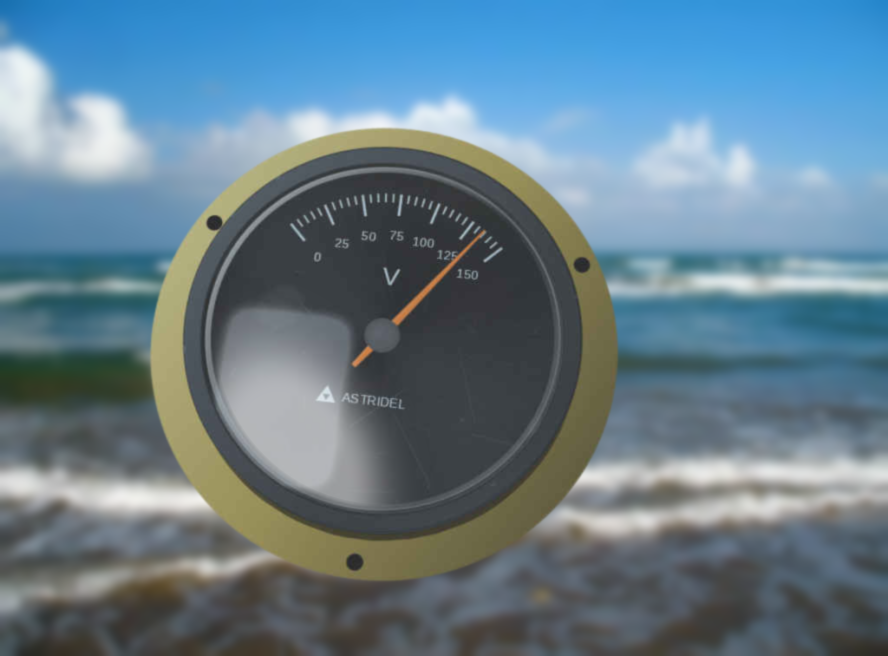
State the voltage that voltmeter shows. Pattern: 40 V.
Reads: 135 V
